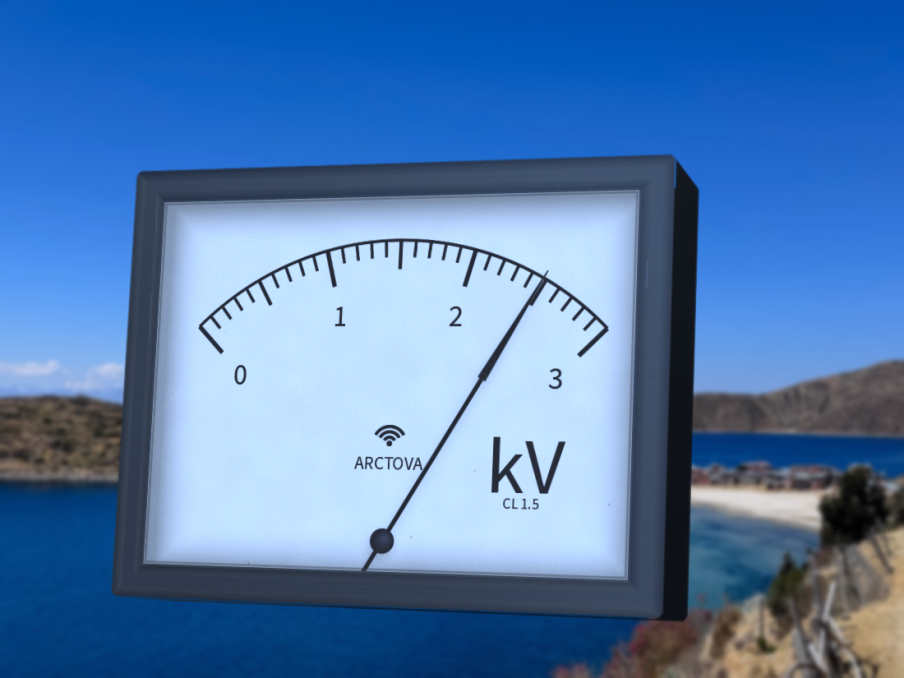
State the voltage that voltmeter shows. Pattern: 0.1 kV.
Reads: 2.5 kV
